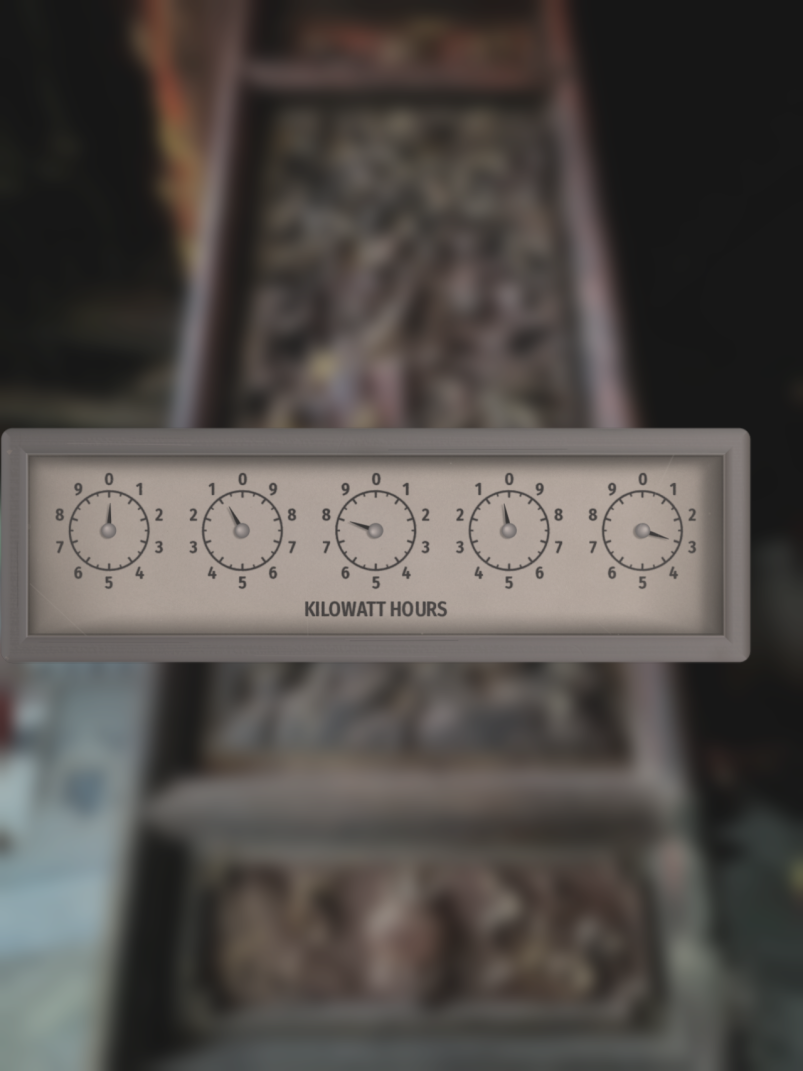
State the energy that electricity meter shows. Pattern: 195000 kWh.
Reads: 803 kWh
